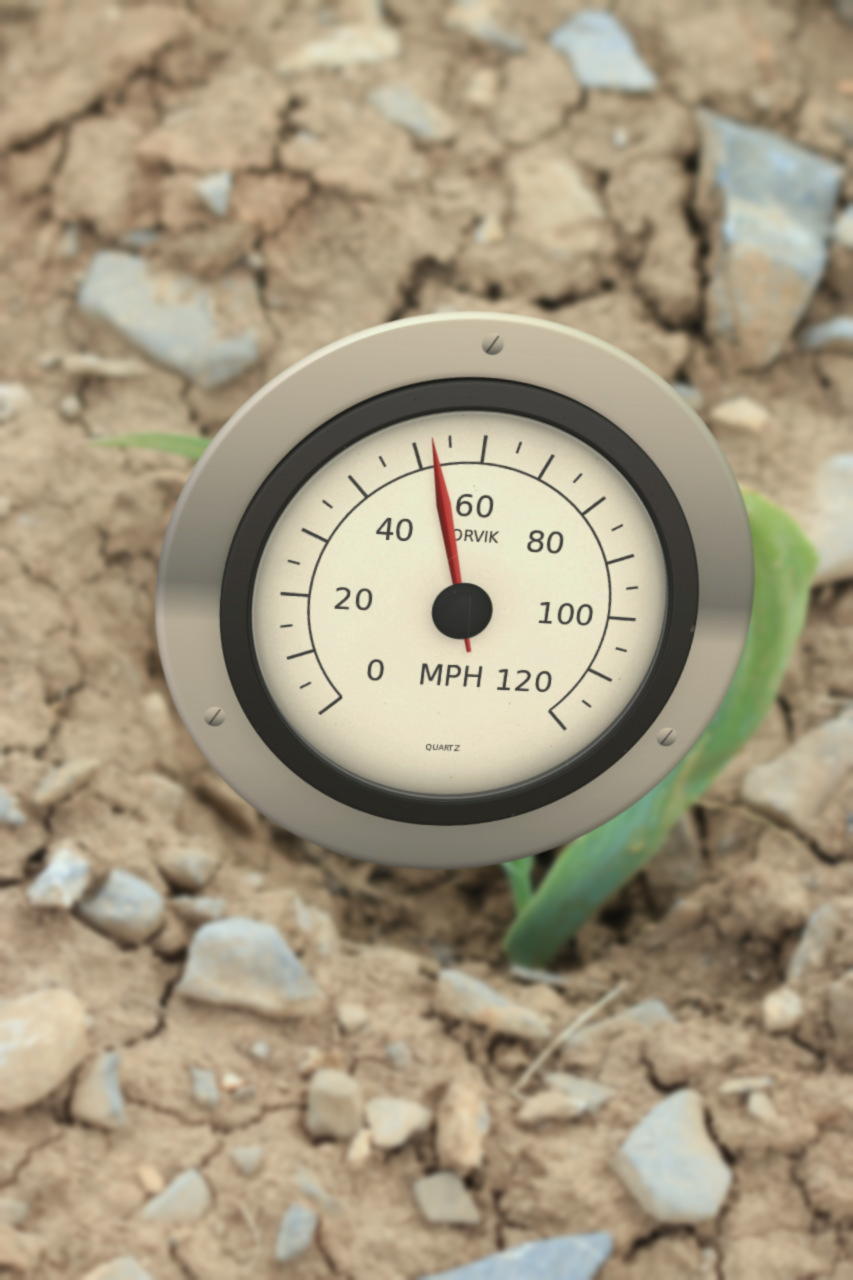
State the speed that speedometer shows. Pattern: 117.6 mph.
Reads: 52.5 mph
